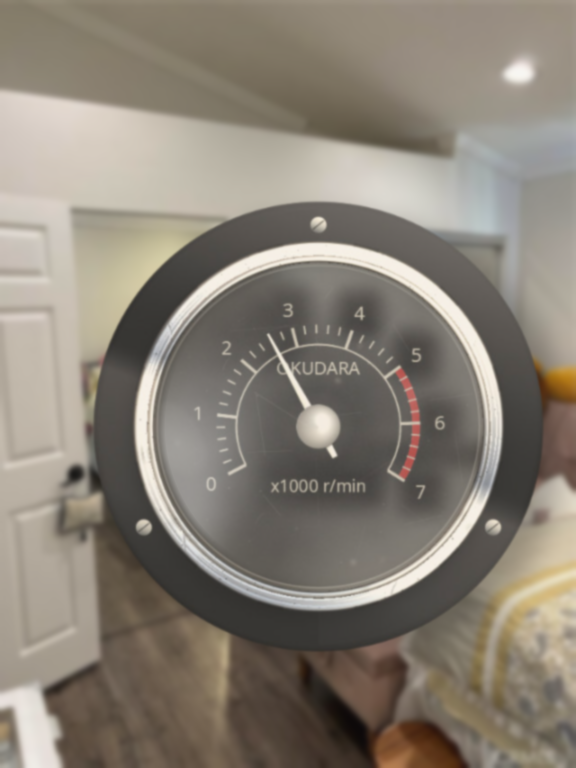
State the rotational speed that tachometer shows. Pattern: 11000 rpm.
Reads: 2600 rpm
